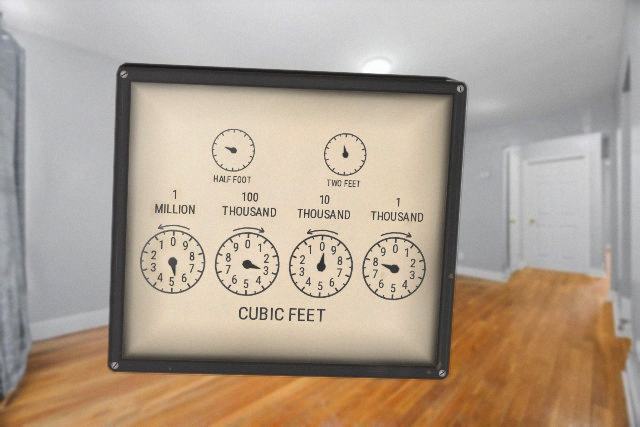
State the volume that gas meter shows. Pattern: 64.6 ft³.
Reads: 529800 ft³
